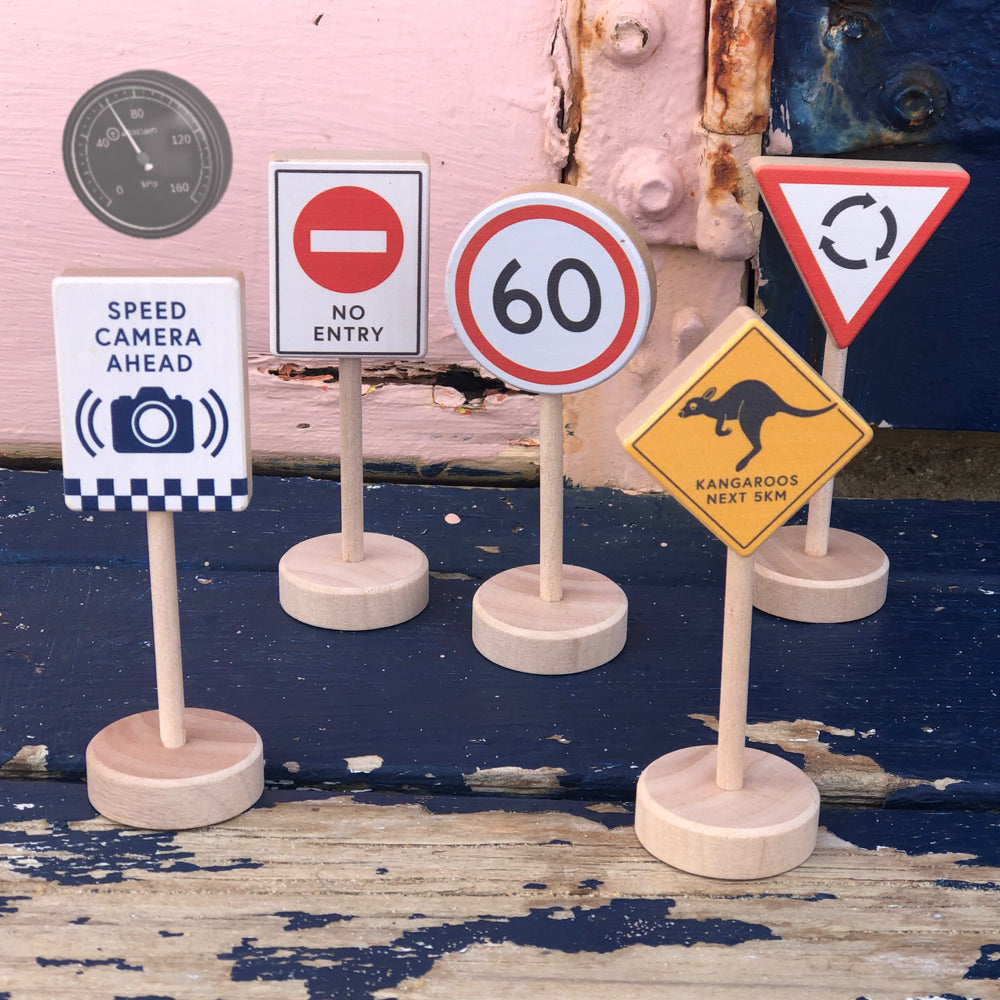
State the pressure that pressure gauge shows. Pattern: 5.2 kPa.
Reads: 65 kPa
